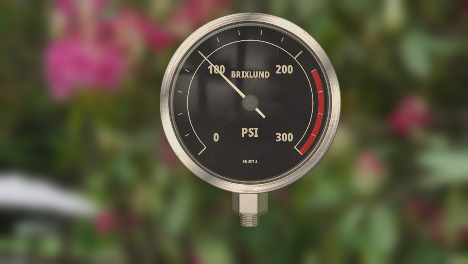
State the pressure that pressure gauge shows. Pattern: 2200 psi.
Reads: 100 psi
